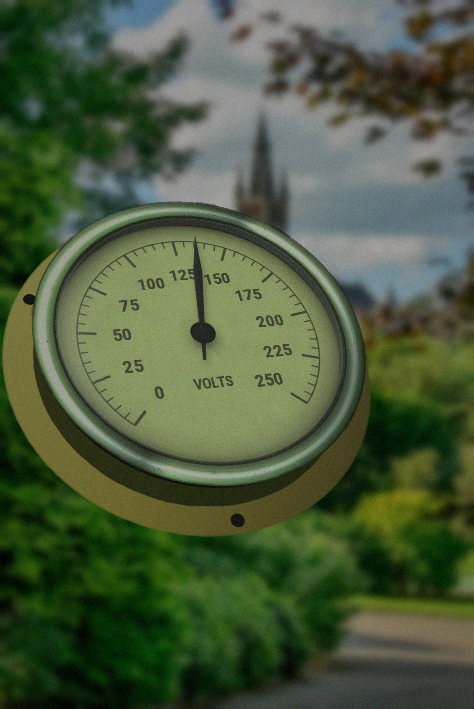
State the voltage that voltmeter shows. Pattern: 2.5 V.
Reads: 135 V
